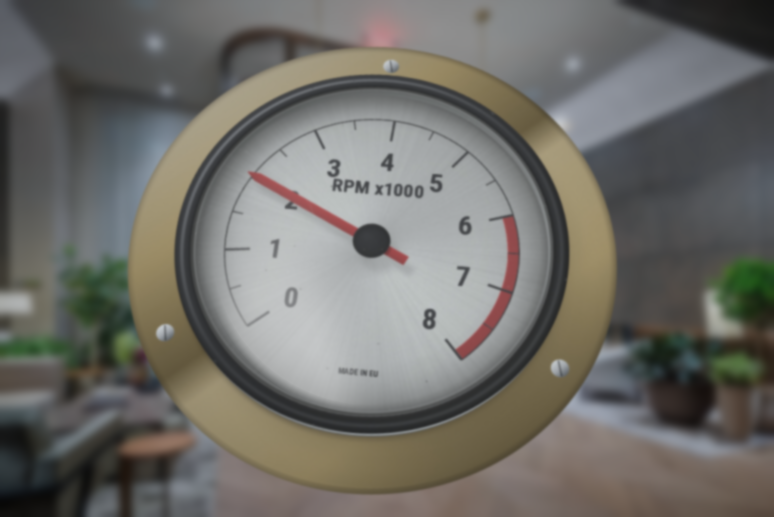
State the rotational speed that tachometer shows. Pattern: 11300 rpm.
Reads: 2000 rpm
